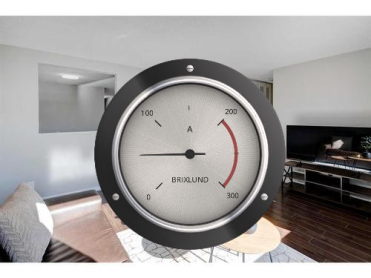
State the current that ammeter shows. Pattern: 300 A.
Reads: 50 A
